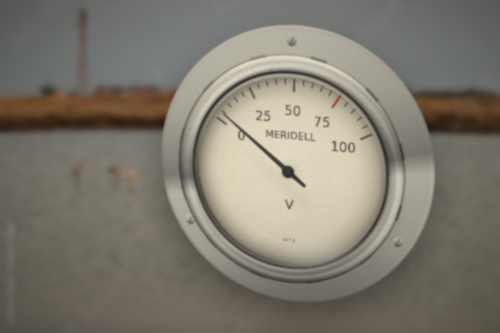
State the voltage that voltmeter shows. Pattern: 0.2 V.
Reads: 5 V
